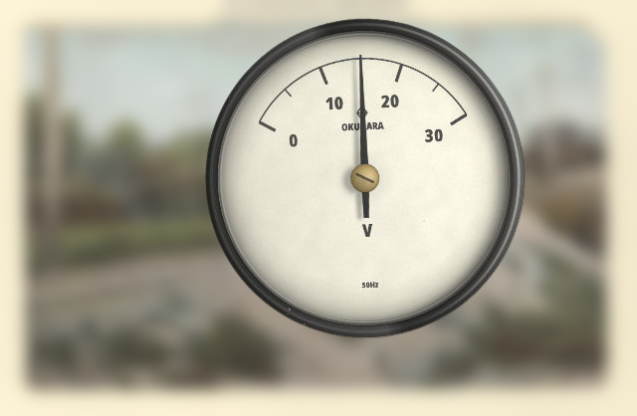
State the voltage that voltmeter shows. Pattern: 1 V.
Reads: 15 V
